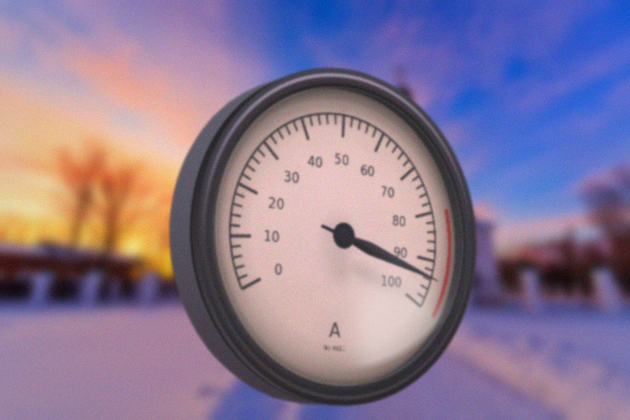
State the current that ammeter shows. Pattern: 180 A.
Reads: 94 A
